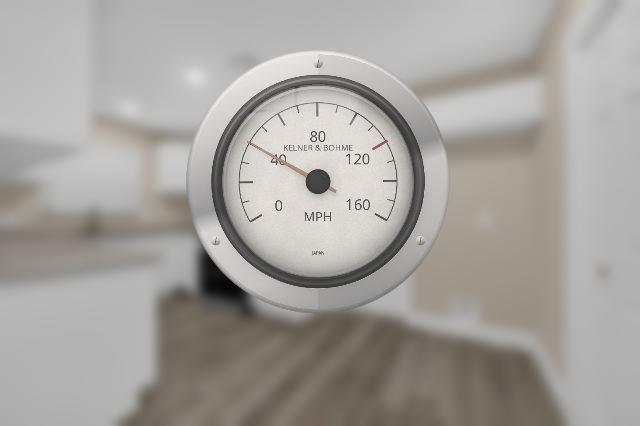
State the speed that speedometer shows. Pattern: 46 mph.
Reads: 40 mph
